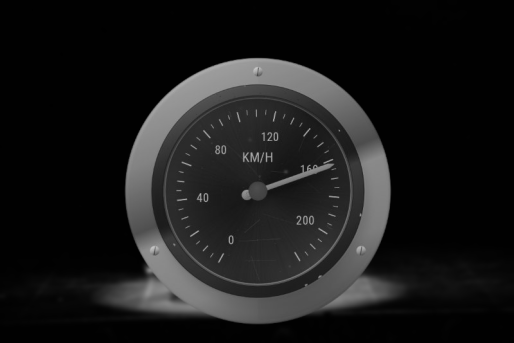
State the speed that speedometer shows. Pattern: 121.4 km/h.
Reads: 162.5 km/h
